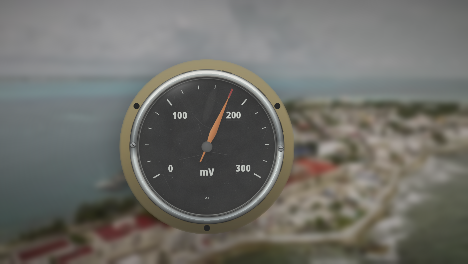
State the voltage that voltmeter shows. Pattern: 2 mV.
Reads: 180 mV
